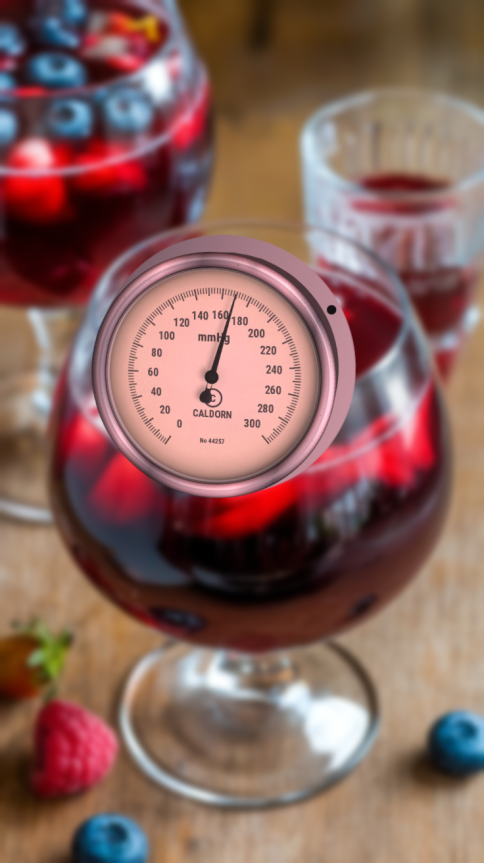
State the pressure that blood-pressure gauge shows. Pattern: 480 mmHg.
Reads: 170 mmHg
